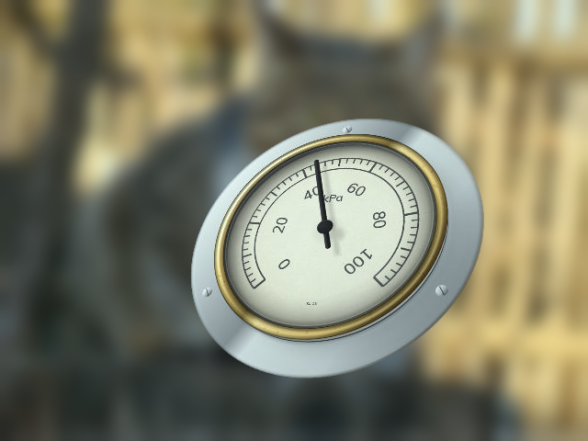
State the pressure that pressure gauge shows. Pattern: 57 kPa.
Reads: 44 kPa
